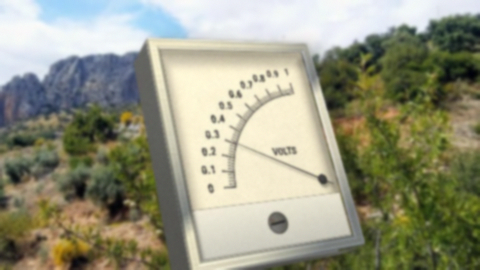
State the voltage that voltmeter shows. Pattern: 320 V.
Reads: 0.3 V
